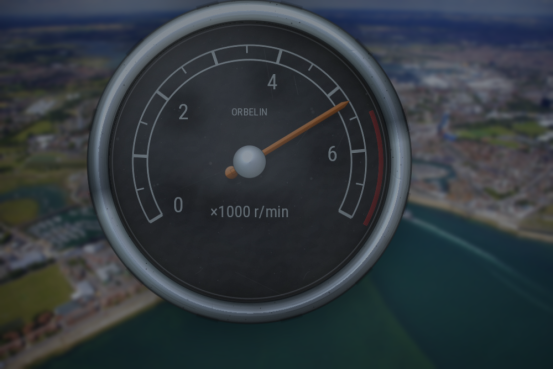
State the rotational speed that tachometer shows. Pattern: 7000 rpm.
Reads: 5250 rpm
